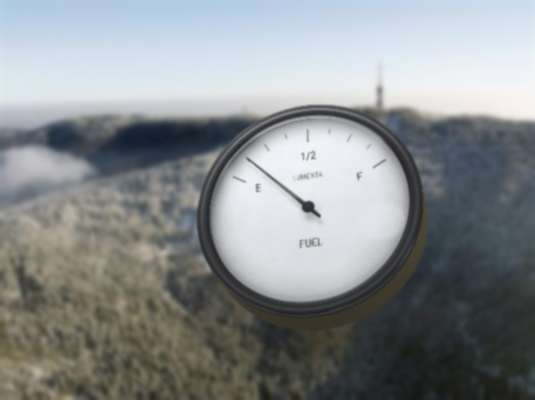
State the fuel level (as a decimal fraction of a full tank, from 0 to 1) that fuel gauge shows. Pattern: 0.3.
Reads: 0.125
